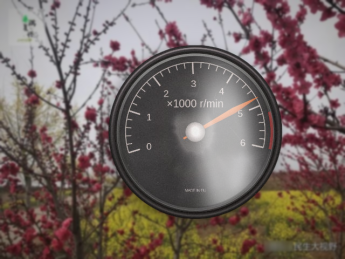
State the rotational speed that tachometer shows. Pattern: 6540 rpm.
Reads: 4800 rpm
